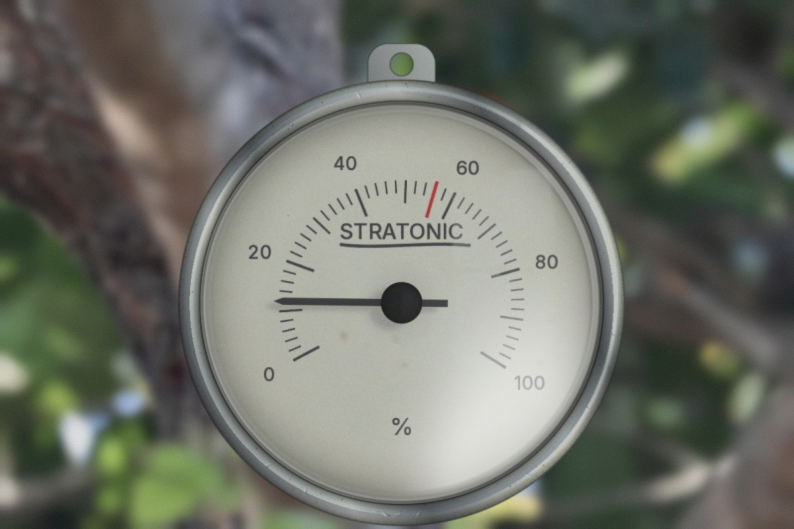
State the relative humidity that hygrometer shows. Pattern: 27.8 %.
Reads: 12 %
